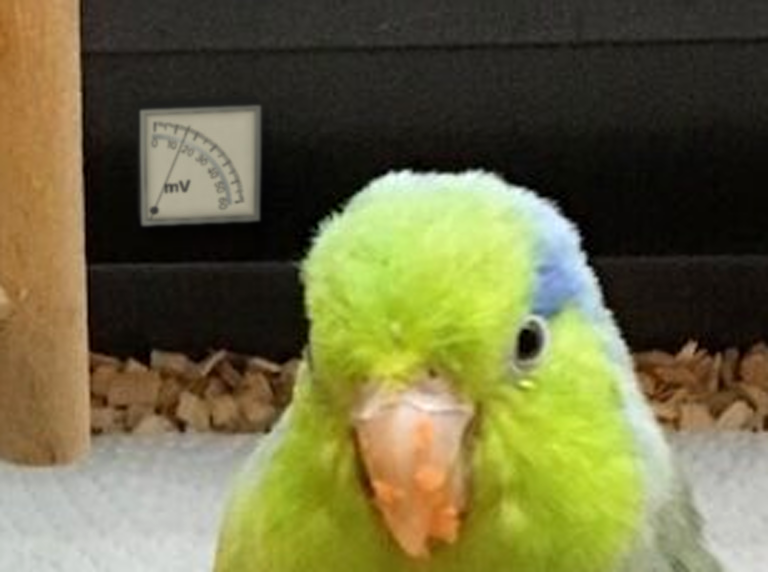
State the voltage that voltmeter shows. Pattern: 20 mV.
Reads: 15 mV
